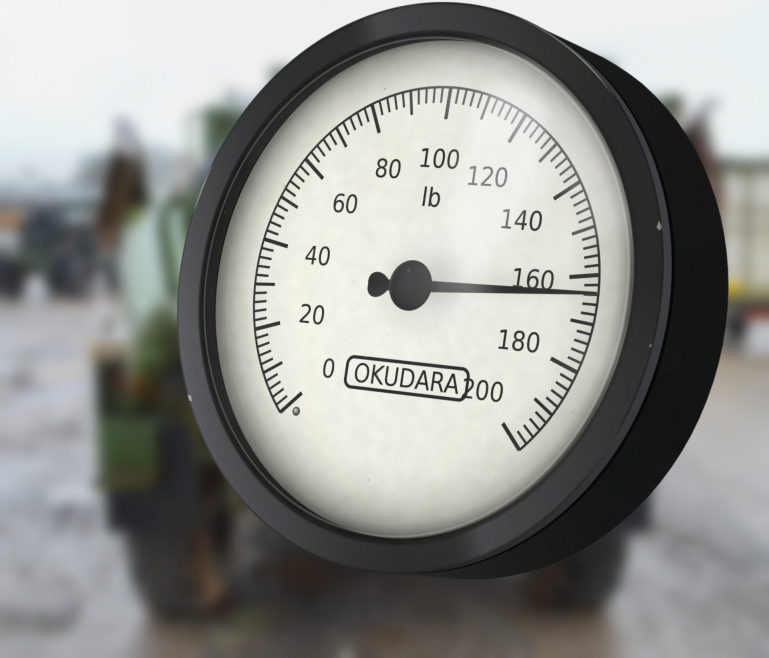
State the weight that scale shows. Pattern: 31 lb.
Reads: 164 lb
